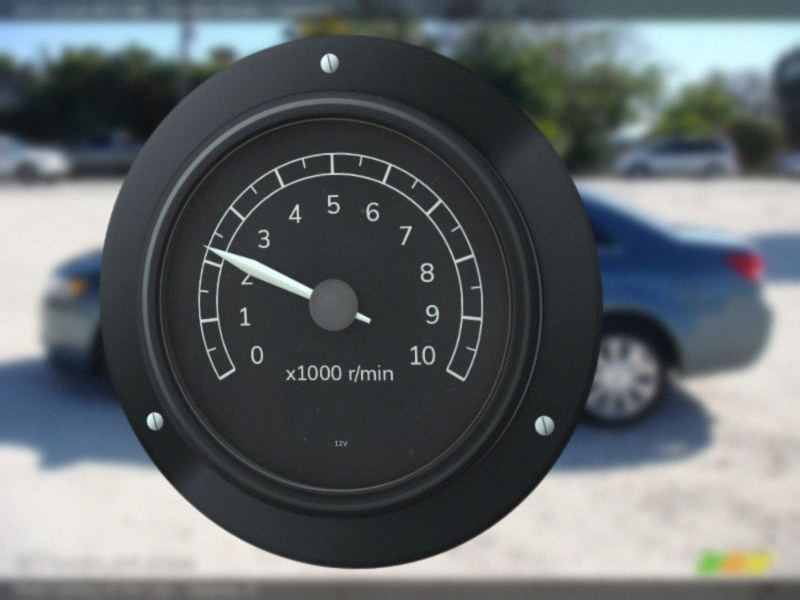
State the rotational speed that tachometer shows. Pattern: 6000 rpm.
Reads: 2250 rpm
